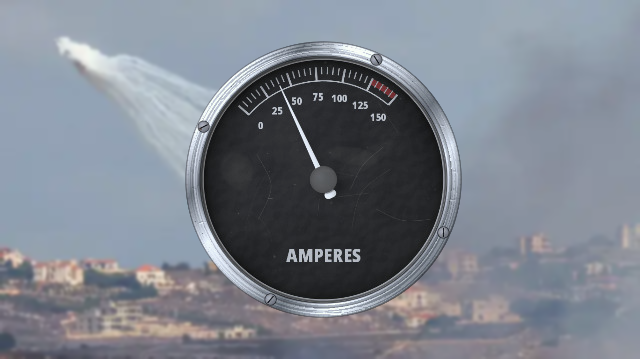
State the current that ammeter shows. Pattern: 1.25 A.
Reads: 40 A
